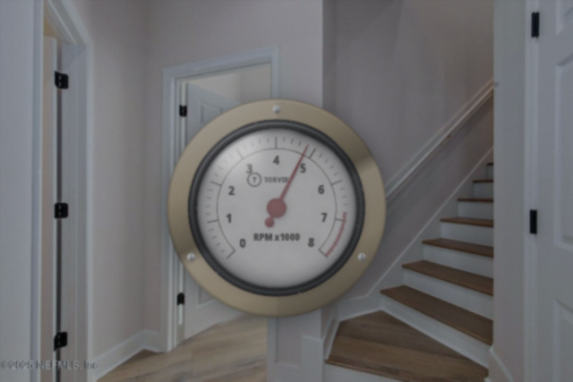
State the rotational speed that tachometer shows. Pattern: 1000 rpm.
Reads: 4800 rpm
